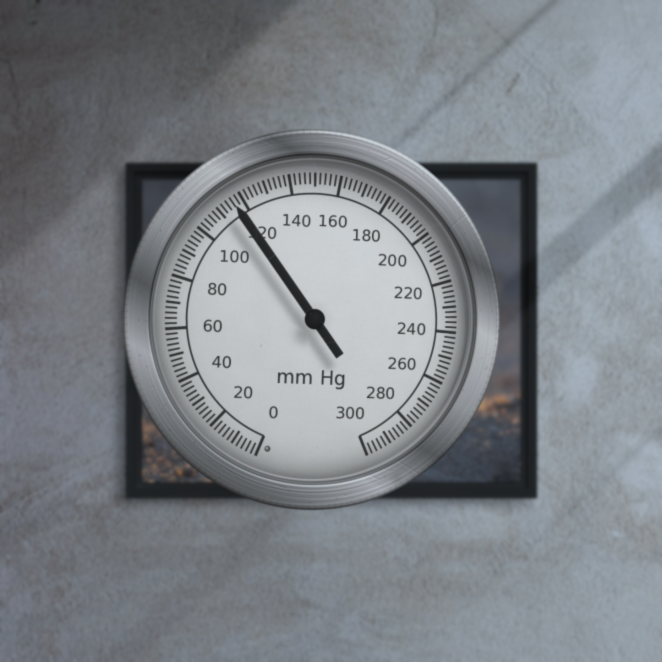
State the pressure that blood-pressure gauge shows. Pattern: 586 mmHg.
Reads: 116 mmHg
